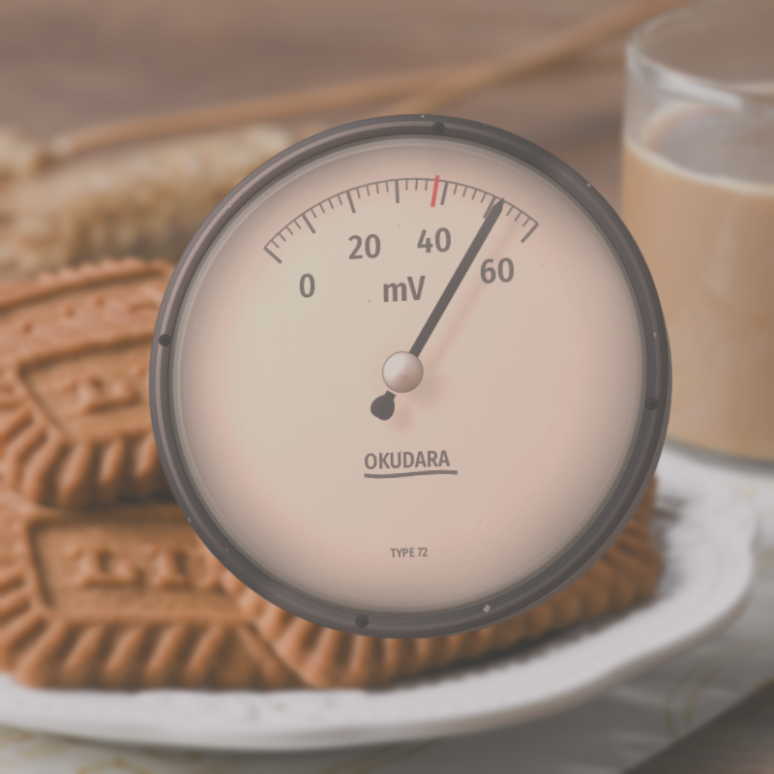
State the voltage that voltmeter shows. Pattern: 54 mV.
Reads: 52 mV
